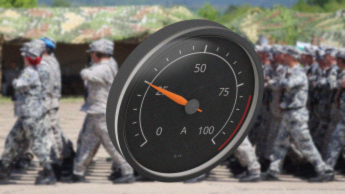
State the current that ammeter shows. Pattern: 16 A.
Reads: 25 A
